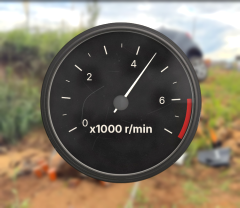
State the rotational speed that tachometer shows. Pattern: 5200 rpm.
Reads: 4500 rpm
